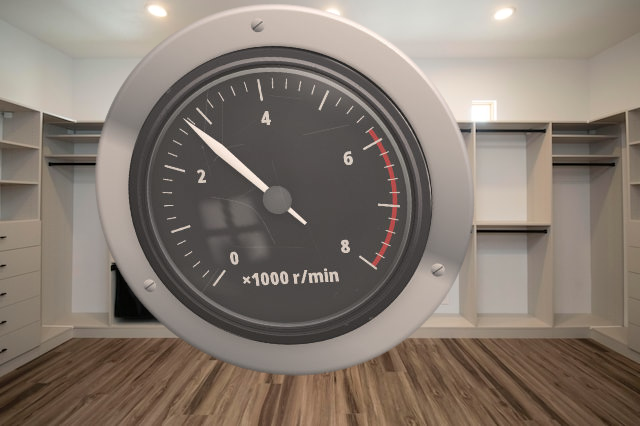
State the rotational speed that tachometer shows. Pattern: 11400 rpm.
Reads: 2800 rpm
